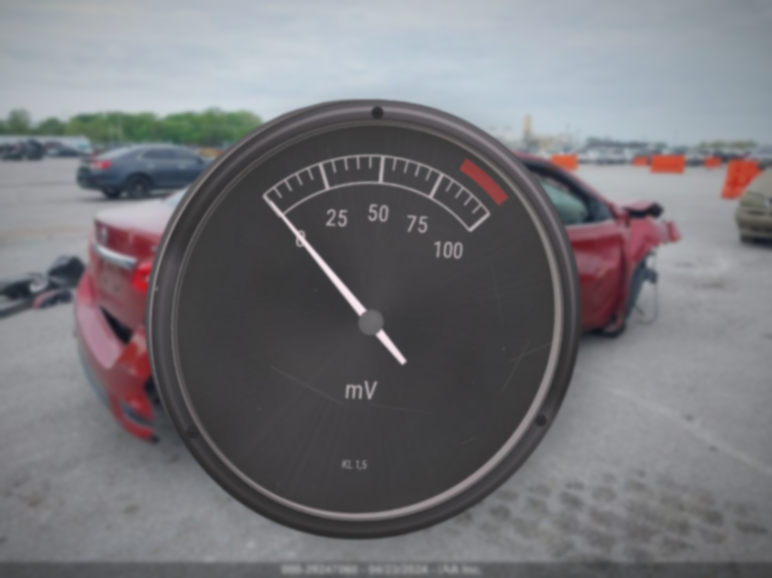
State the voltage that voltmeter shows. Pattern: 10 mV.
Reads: 0 mV
